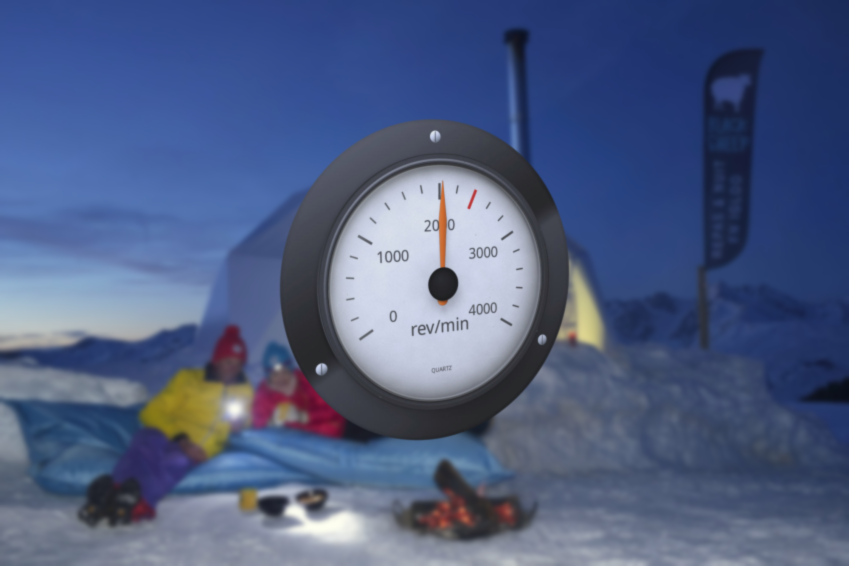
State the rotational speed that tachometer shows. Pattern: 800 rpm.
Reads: 2000 rpm
